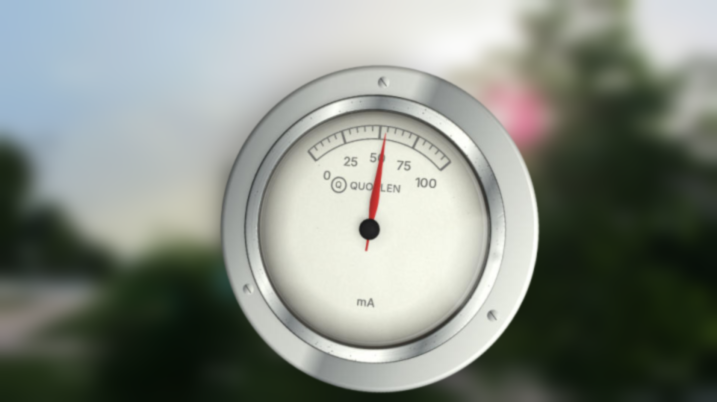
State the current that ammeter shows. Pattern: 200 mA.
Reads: 55 mA
